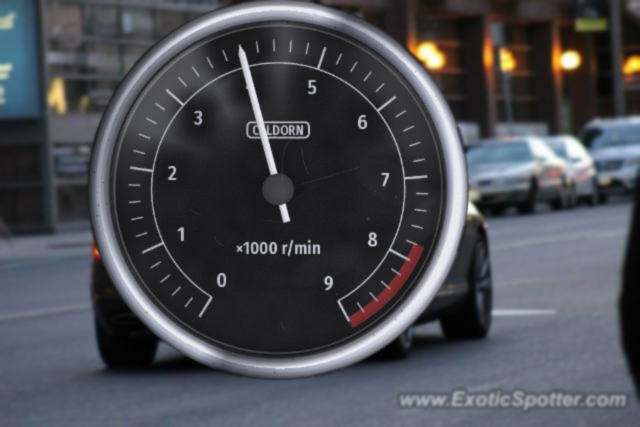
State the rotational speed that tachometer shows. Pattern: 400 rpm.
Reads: 4000 rpm
